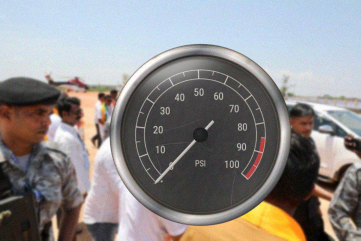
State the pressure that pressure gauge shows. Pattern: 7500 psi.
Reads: 0 psi
